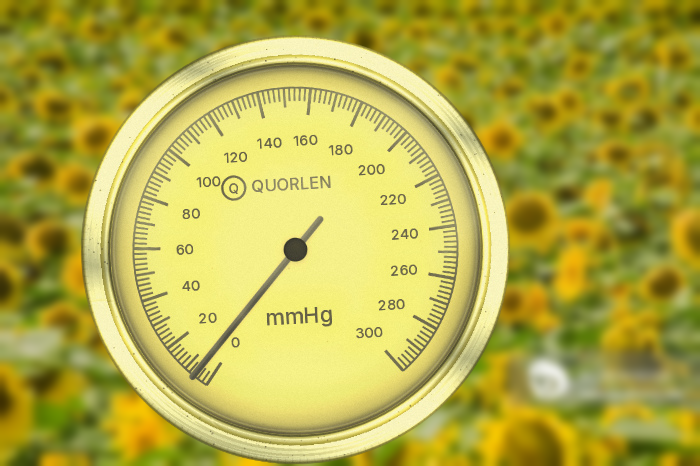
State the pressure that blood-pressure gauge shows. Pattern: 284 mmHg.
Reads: 6 mmHg
